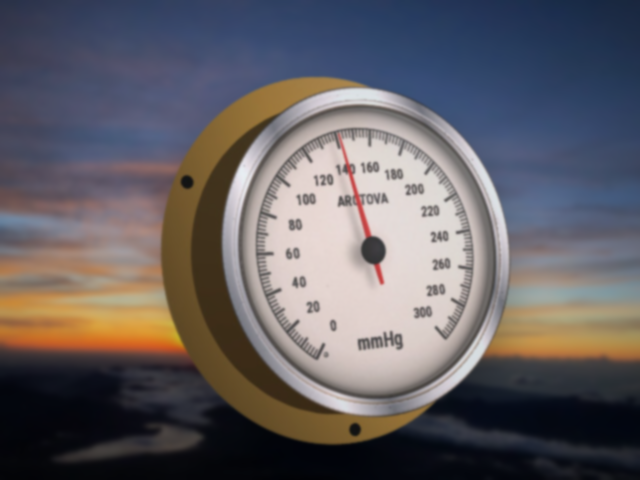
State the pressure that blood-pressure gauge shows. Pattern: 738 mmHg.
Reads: 140 mmHg
